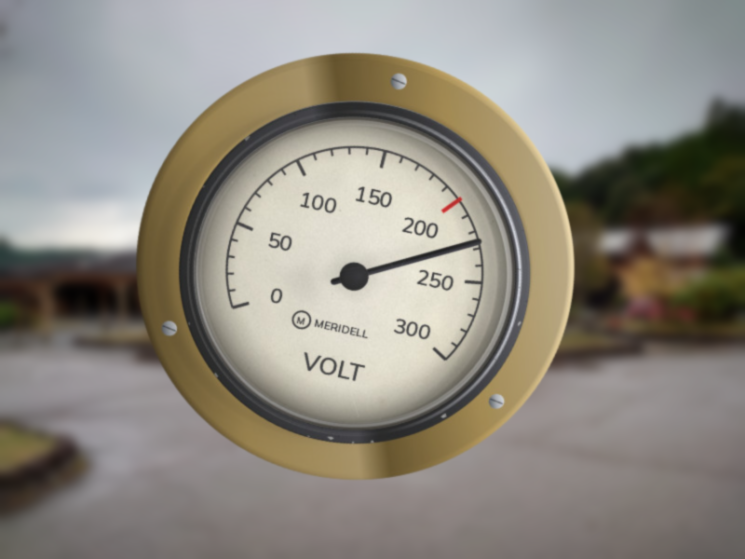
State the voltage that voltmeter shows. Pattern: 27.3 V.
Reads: 225 V
